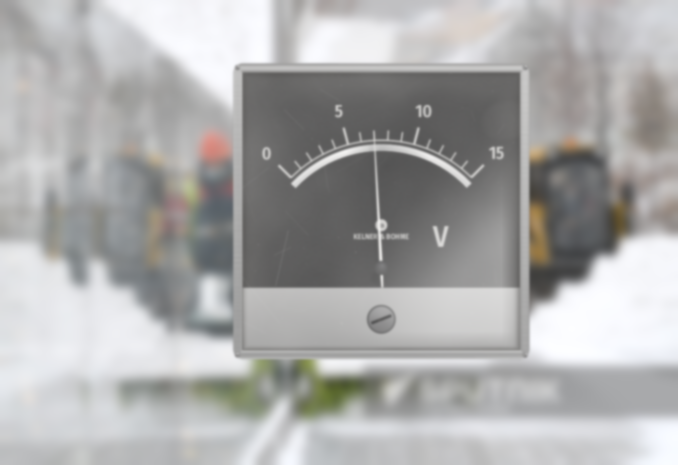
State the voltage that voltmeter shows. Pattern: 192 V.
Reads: 7 V
